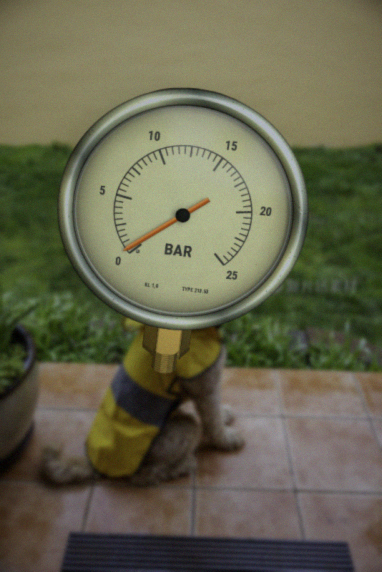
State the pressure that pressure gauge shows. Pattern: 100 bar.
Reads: 0.5 bar
